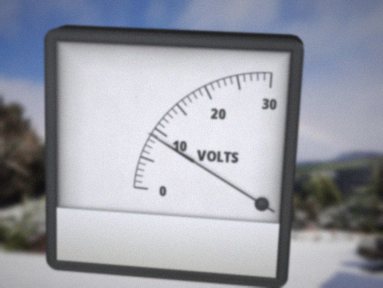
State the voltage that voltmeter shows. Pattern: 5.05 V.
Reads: 9 V
